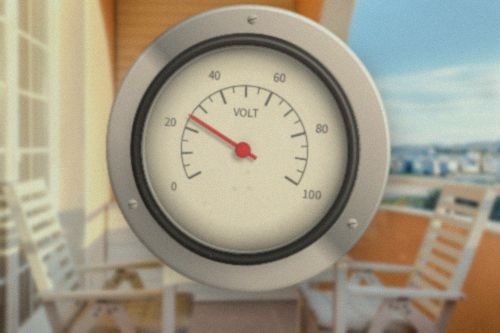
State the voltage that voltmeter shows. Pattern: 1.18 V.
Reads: 25 V
